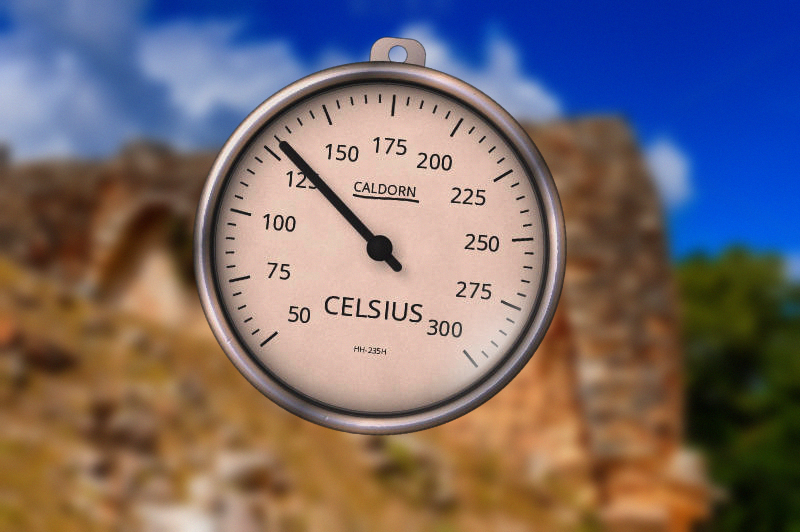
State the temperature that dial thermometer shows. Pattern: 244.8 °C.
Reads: 130 °C
